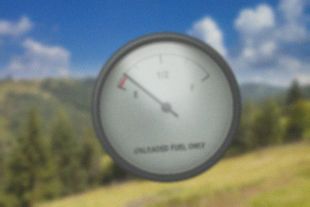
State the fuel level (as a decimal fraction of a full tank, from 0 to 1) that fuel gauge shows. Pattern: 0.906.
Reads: 0.125
